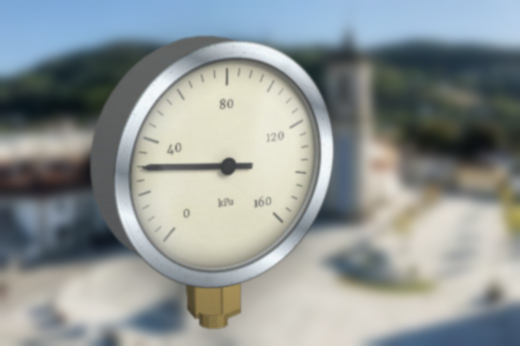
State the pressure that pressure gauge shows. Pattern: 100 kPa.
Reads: 30 kPa
